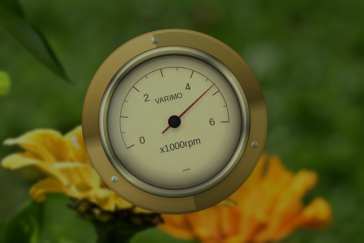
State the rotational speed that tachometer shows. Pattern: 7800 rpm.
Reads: 4750 rpm
